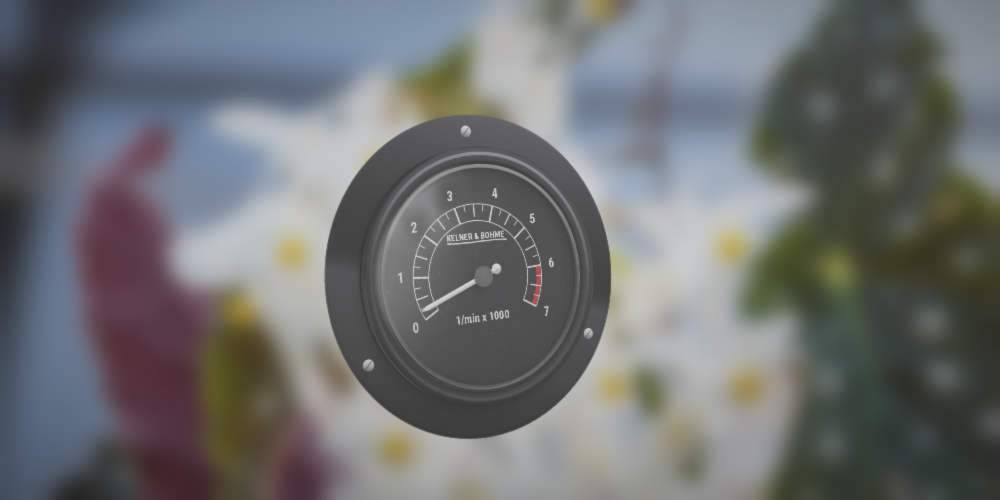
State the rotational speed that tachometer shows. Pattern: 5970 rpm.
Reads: 250 rpm
